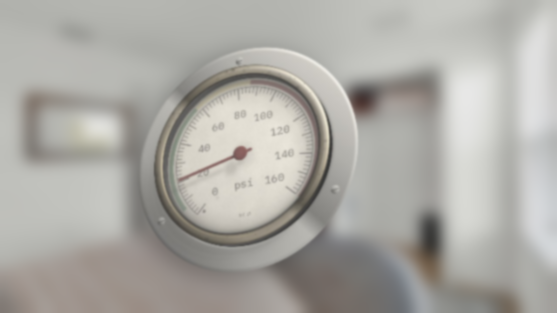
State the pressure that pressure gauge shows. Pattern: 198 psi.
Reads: 20 psi
